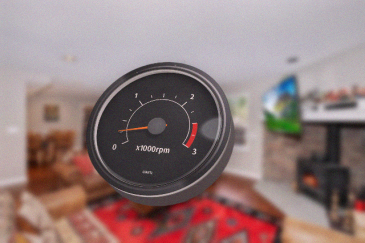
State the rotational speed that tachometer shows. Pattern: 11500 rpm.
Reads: 250 rpm
